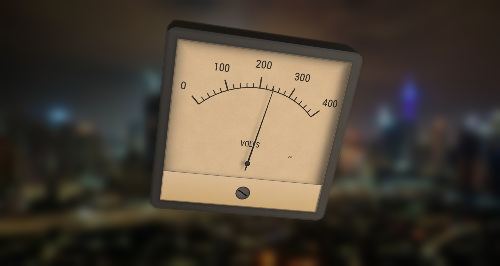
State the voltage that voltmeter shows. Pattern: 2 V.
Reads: 240 V
